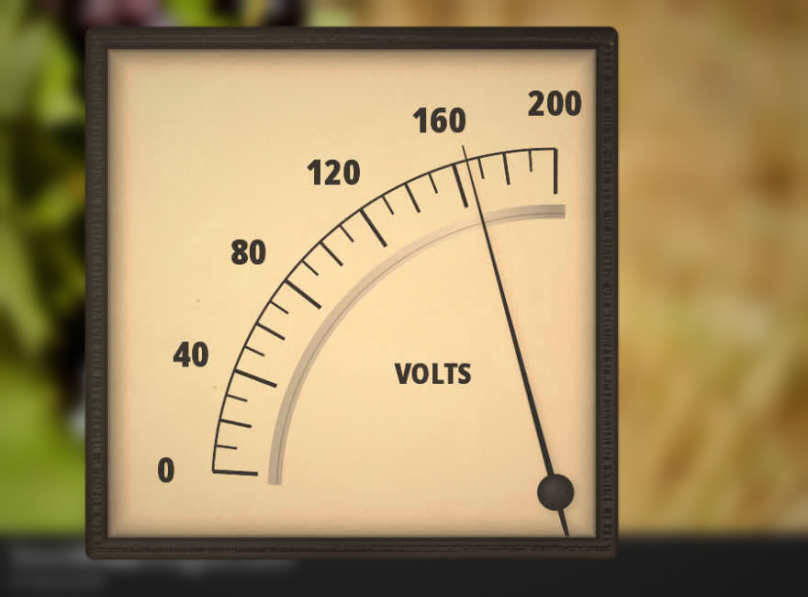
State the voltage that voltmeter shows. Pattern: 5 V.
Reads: 165 V
